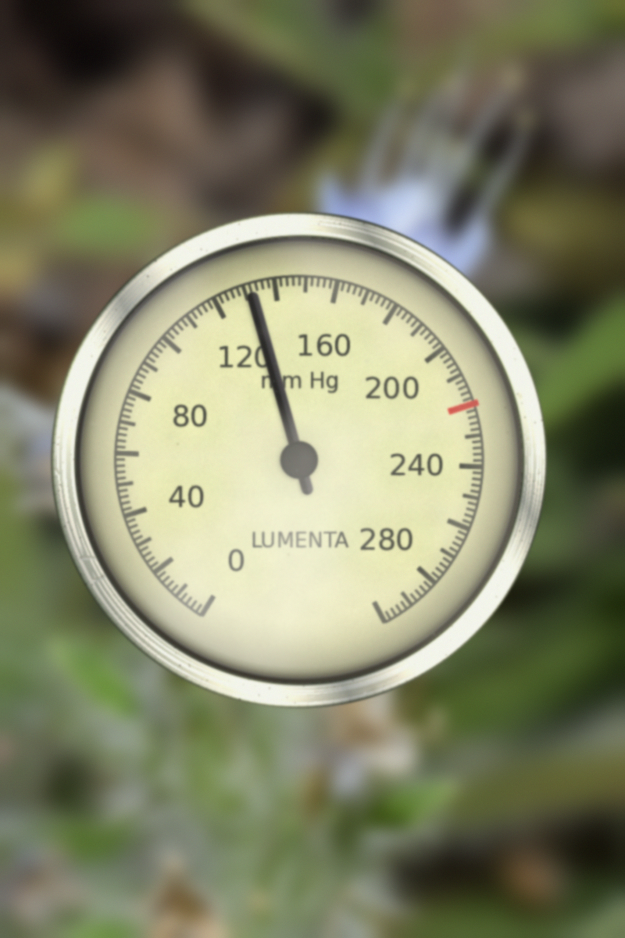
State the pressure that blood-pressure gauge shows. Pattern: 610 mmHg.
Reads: 132 mmHg
